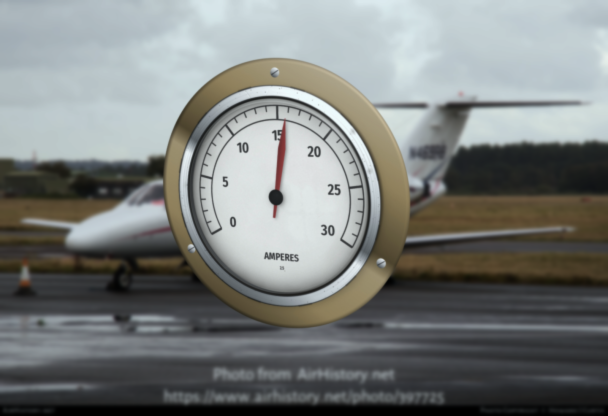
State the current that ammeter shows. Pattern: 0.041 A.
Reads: 16 A
